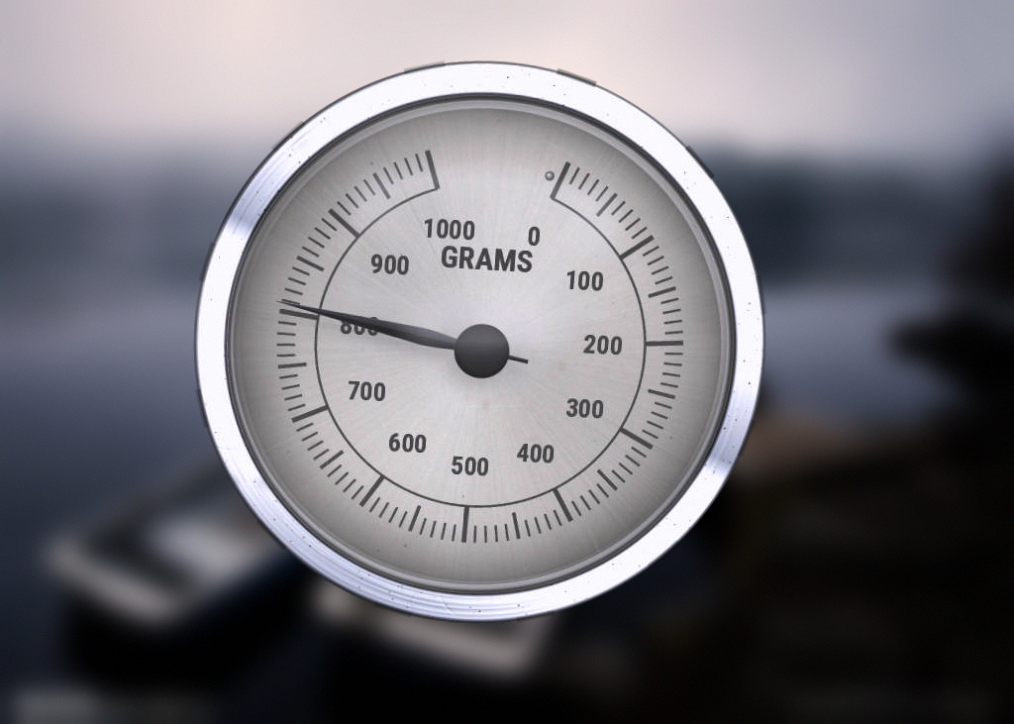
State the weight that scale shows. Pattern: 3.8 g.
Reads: 810 g
